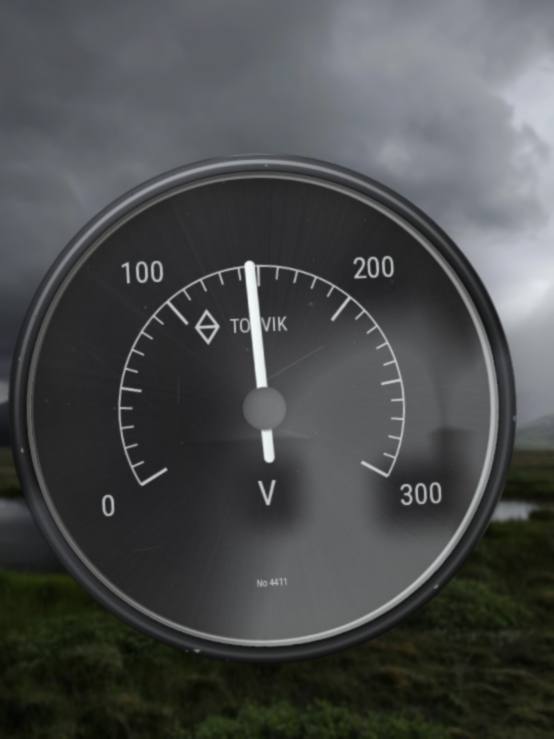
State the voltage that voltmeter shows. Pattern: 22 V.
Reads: 145 V
